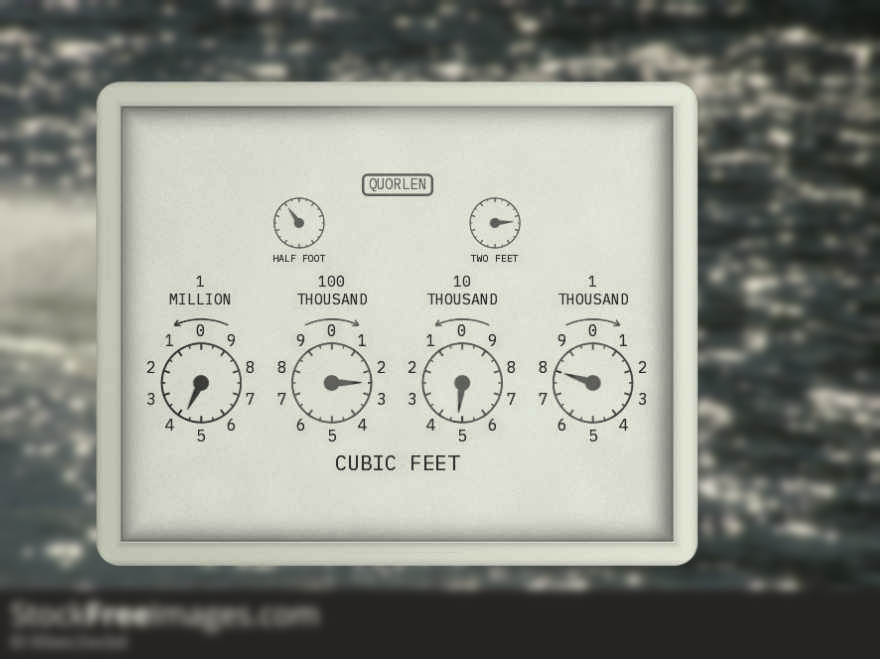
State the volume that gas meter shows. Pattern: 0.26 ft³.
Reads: 424800 ft³
